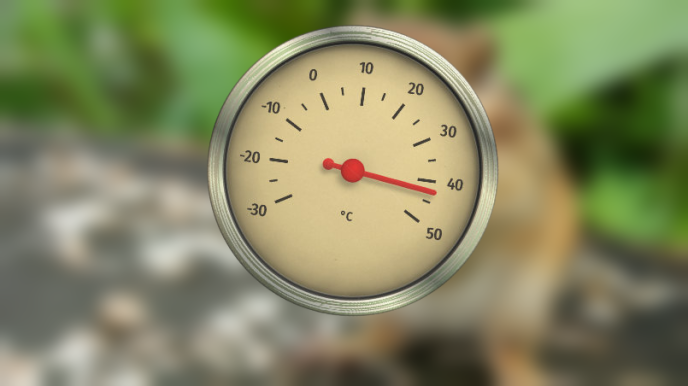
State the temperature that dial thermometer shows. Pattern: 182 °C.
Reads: 42.5 °C
